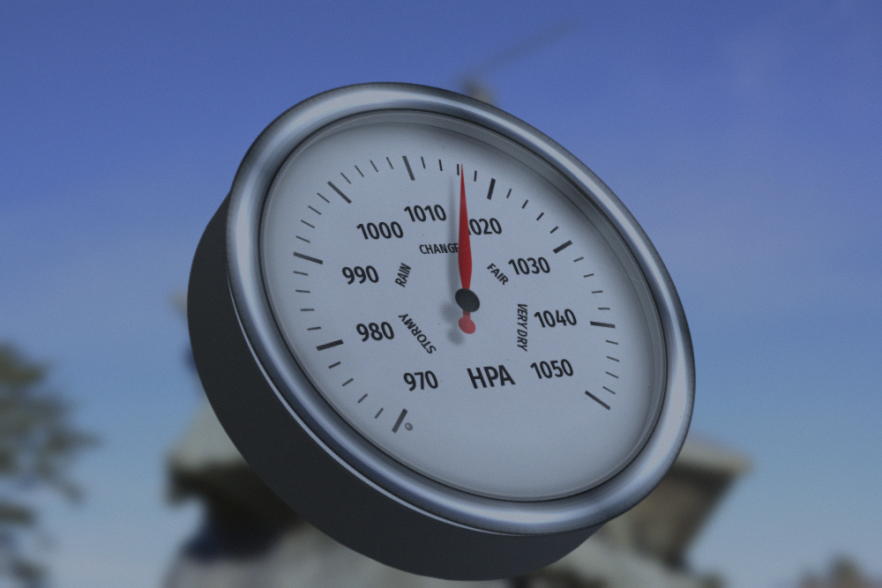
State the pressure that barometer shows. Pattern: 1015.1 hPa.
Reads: 1016 hPa
